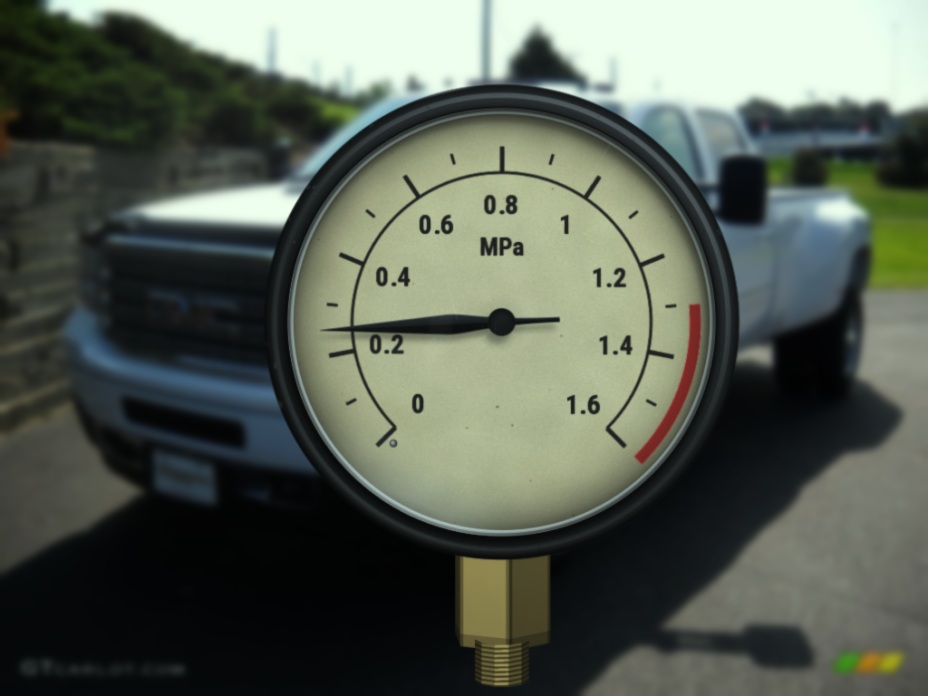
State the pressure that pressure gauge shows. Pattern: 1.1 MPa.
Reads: 0.25 MPa
